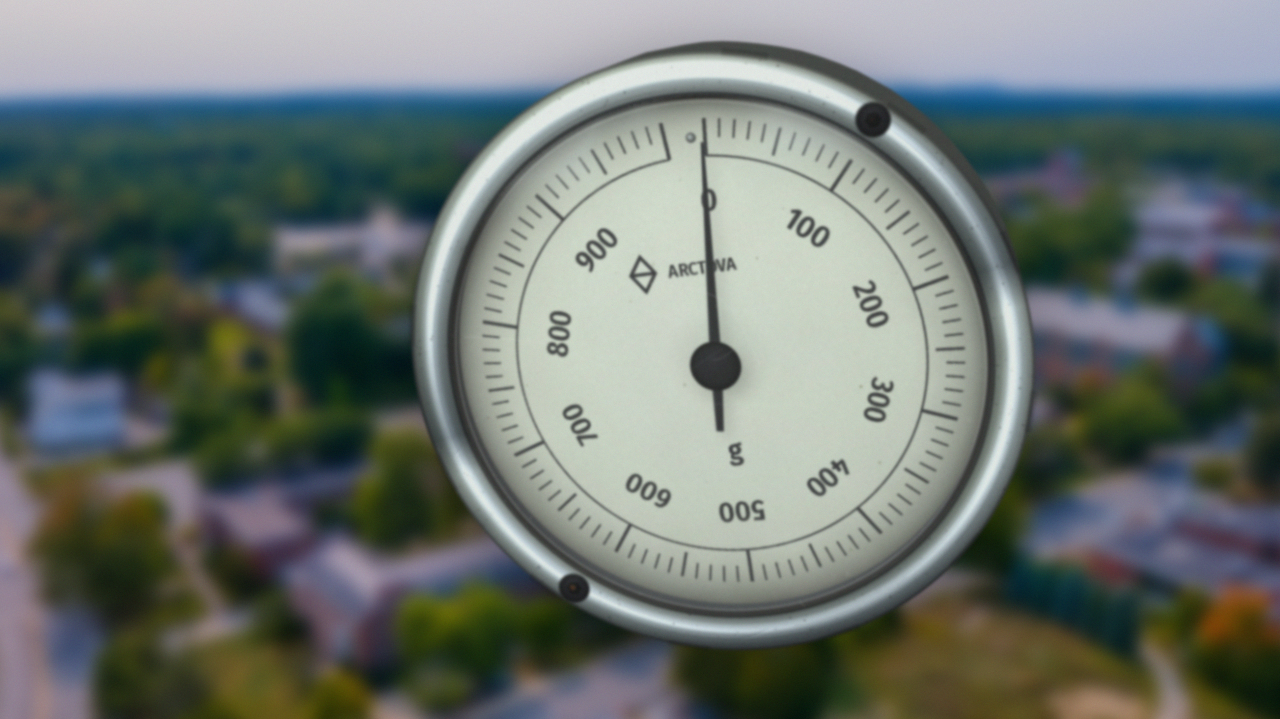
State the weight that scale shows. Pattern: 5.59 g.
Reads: 0 g
